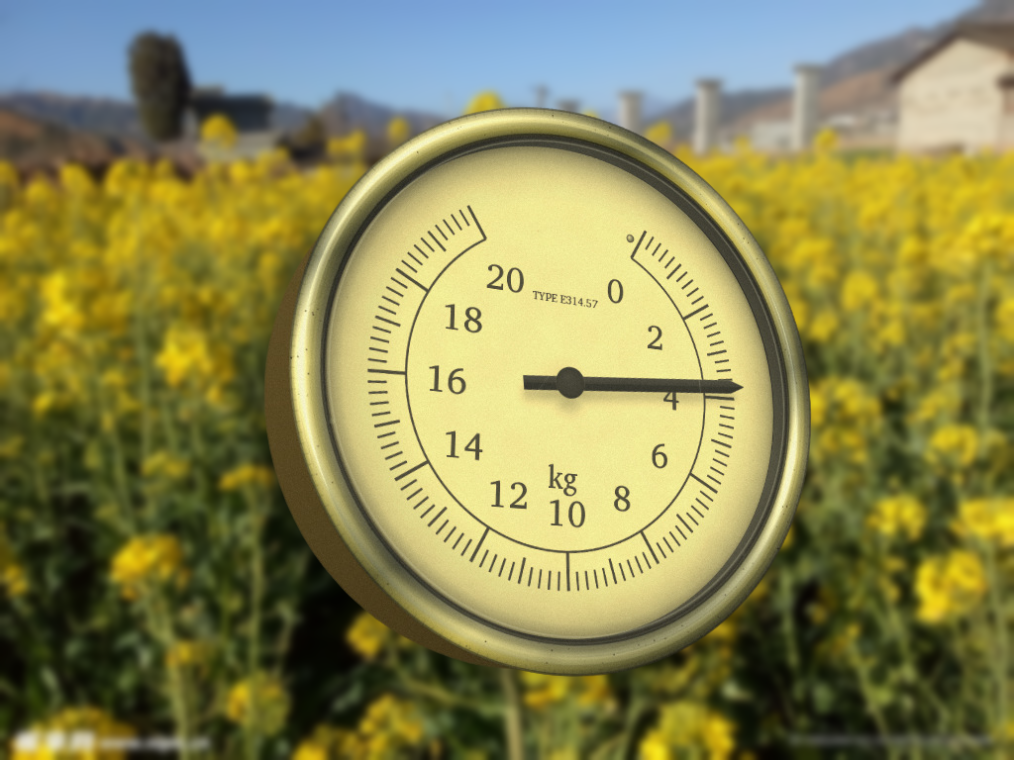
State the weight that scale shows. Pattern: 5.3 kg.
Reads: 3.8 kg
